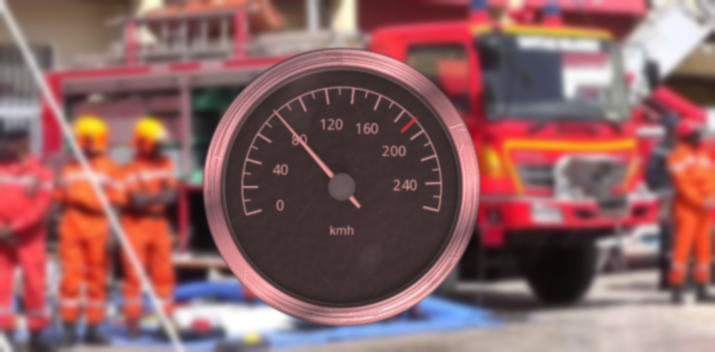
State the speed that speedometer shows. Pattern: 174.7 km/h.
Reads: 80 km/h
